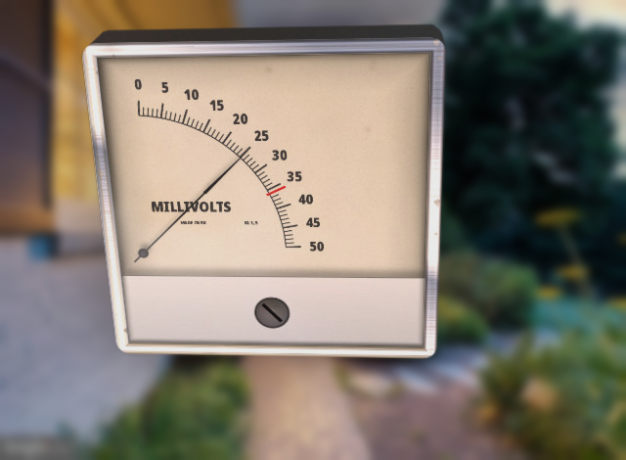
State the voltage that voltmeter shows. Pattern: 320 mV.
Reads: 25 mV
